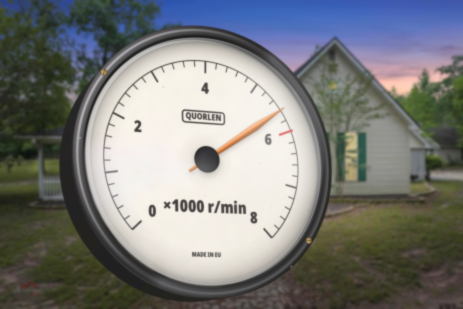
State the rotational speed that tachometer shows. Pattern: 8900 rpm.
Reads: 5600 rpm
